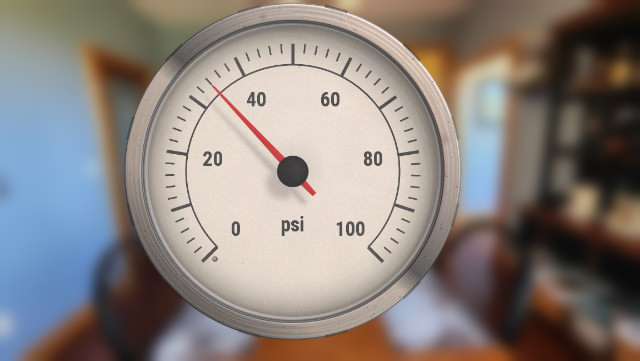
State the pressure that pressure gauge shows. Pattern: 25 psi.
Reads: 34 psi
